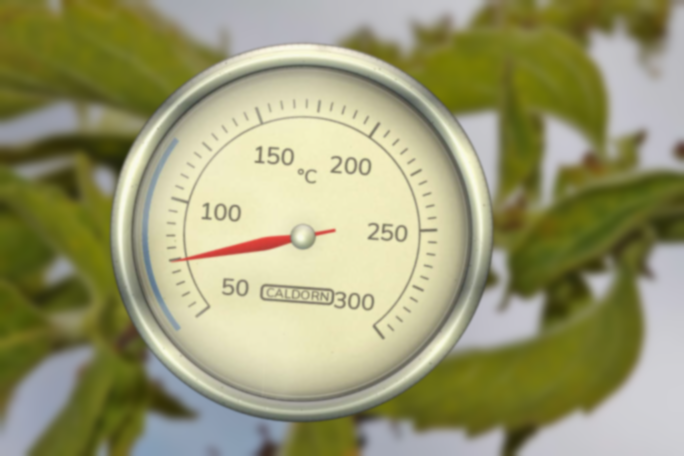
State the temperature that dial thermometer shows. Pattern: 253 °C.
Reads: 75 °C
